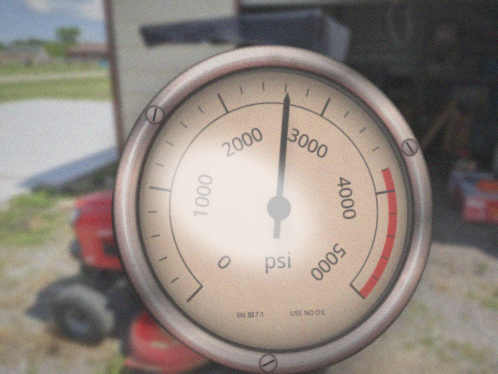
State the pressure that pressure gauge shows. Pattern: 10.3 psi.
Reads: 2600 psi
